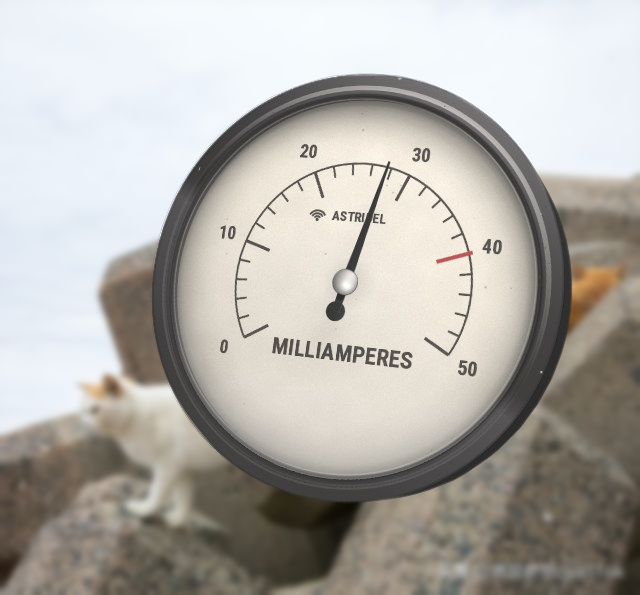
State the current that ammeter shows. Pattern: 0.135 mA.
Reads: 28 mA
